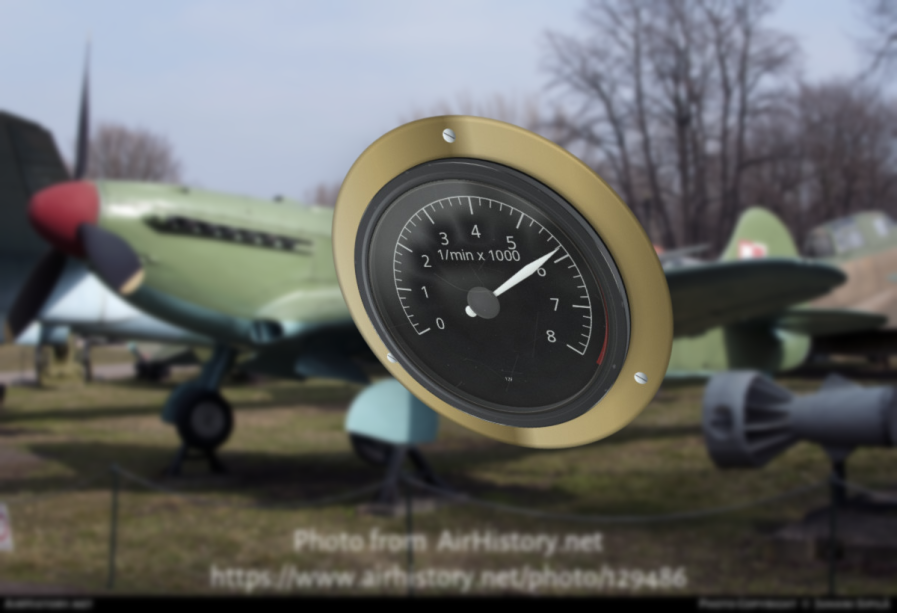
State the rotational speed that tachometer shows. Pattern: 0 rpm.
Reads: 5800 rpm
